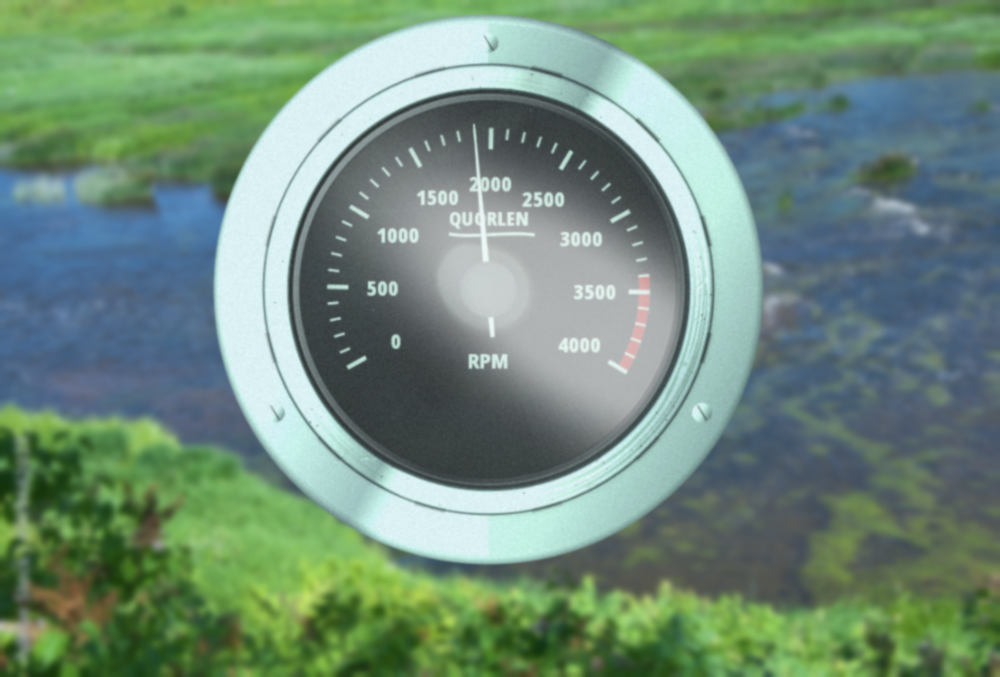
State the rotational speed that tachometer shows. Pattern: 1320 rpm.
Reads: 1900 rpm
